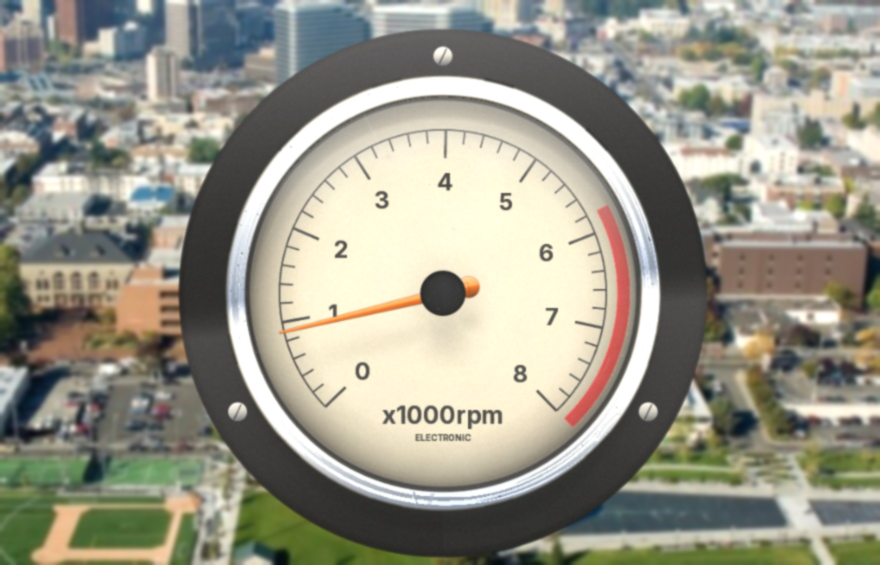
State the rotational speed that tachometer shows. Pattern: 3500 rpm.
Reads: 900 rpm
